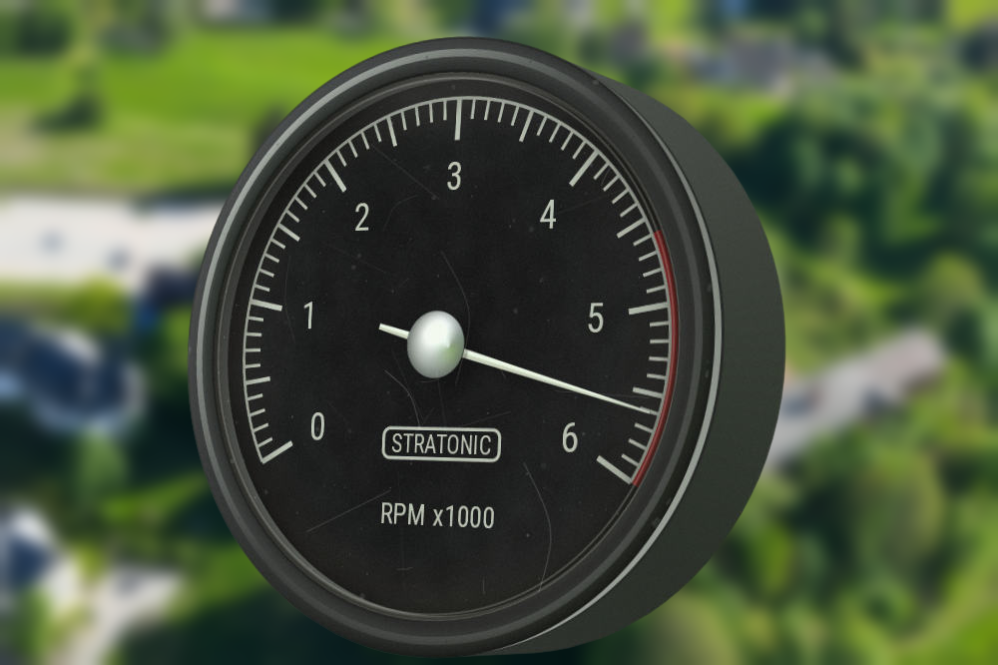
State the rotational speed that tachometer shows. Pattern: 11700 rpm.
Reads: 5600 rpm
